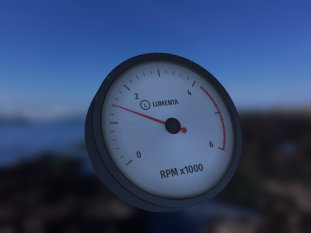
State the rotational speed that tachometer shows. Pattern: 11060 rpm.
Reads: 1400 rpm
